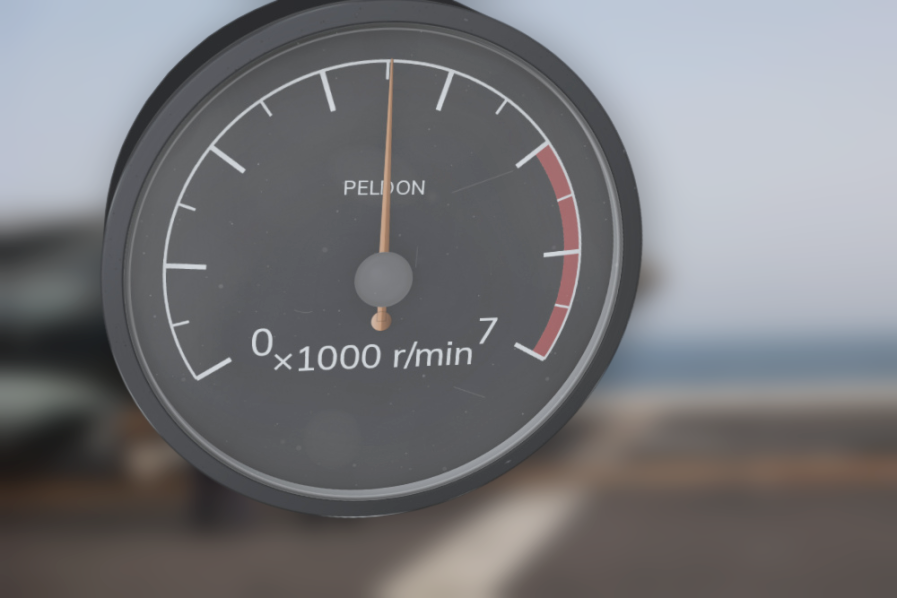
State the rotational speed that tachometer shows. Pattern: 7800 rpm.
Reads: 3500 rpm
